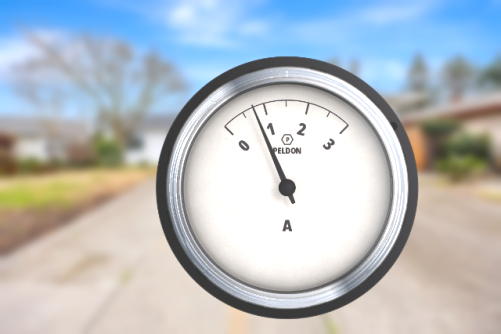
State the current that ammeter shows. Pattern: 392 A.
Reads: 0.75 A
